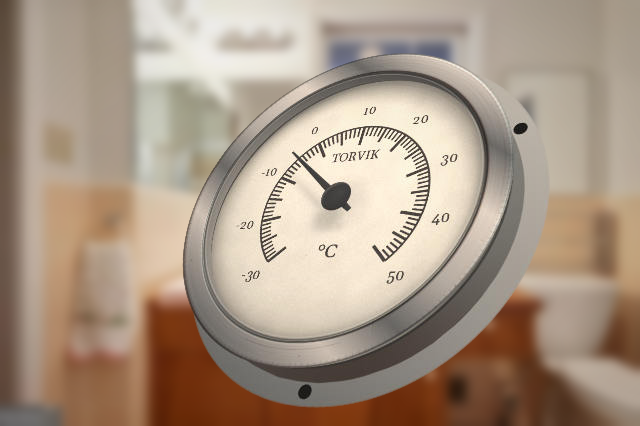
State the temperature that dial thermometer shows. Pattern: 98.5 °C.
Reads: -5 °C
